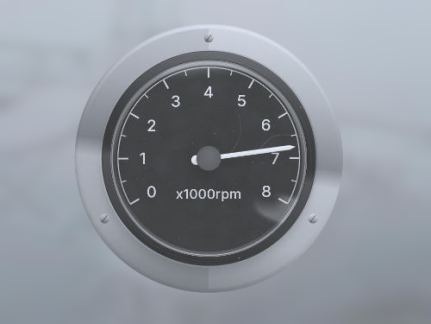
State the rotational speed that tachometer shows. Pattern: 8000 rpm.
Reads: 6750 rpm
